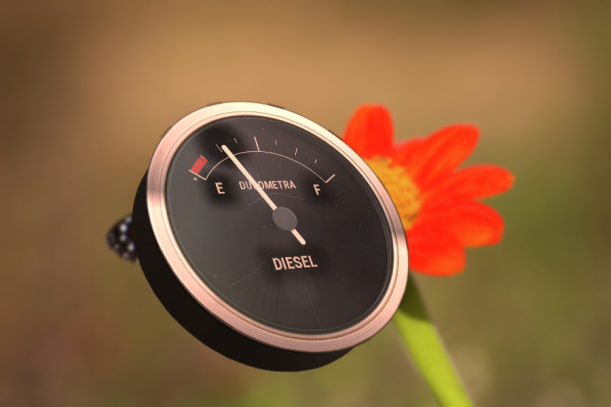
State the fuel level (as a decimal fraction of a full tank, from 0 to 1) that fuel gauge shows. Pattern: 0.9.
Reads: 0.25
